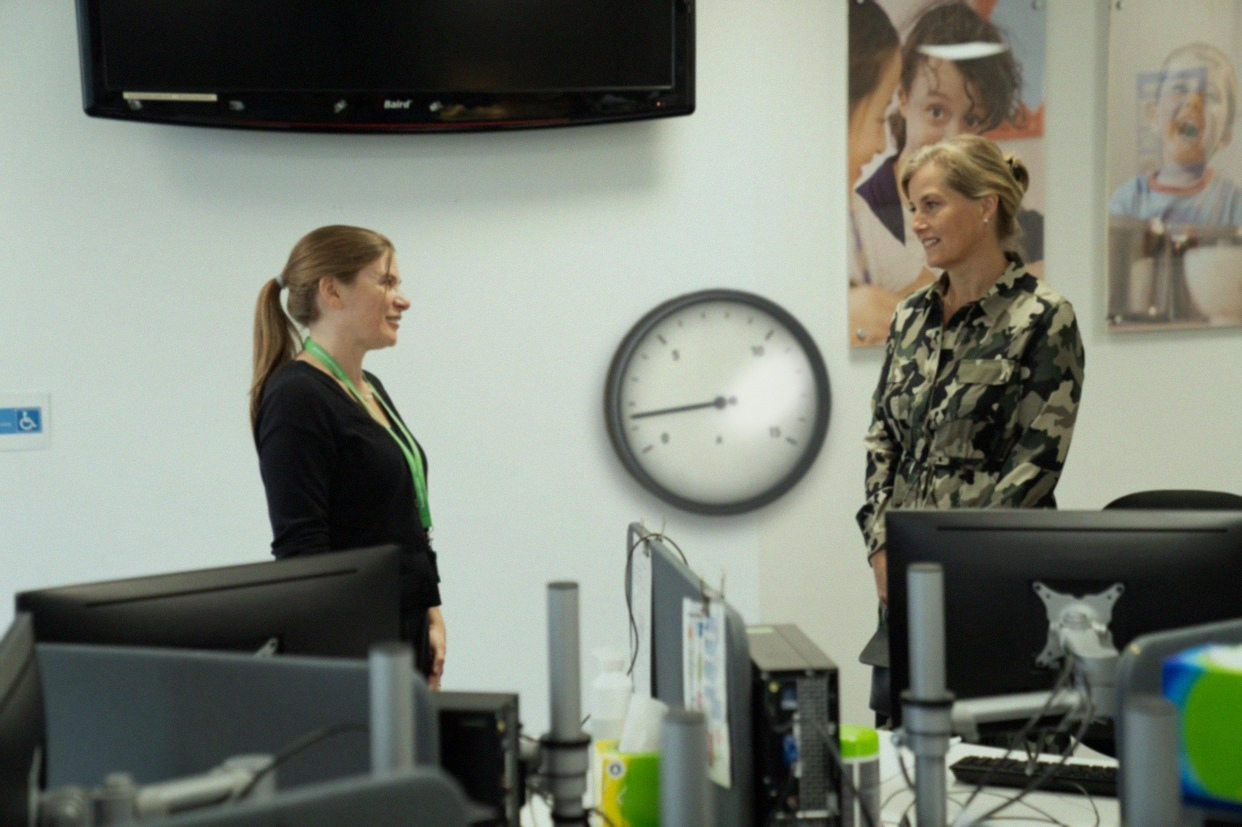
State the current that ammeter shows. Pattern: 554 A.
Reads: 1.5 A
